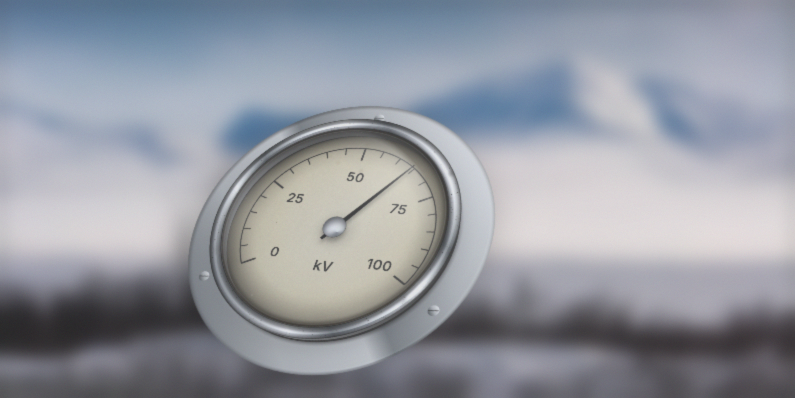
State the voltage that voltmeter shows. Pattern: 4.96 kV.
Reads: 65 kV
